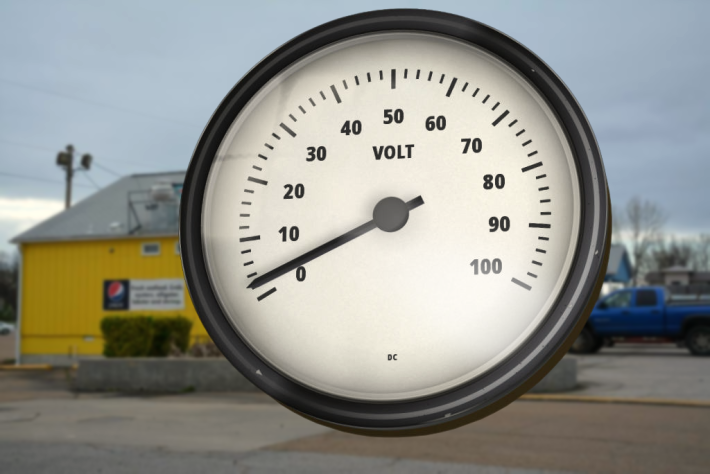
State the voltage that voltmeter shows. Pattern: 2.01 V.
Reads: 2 V
